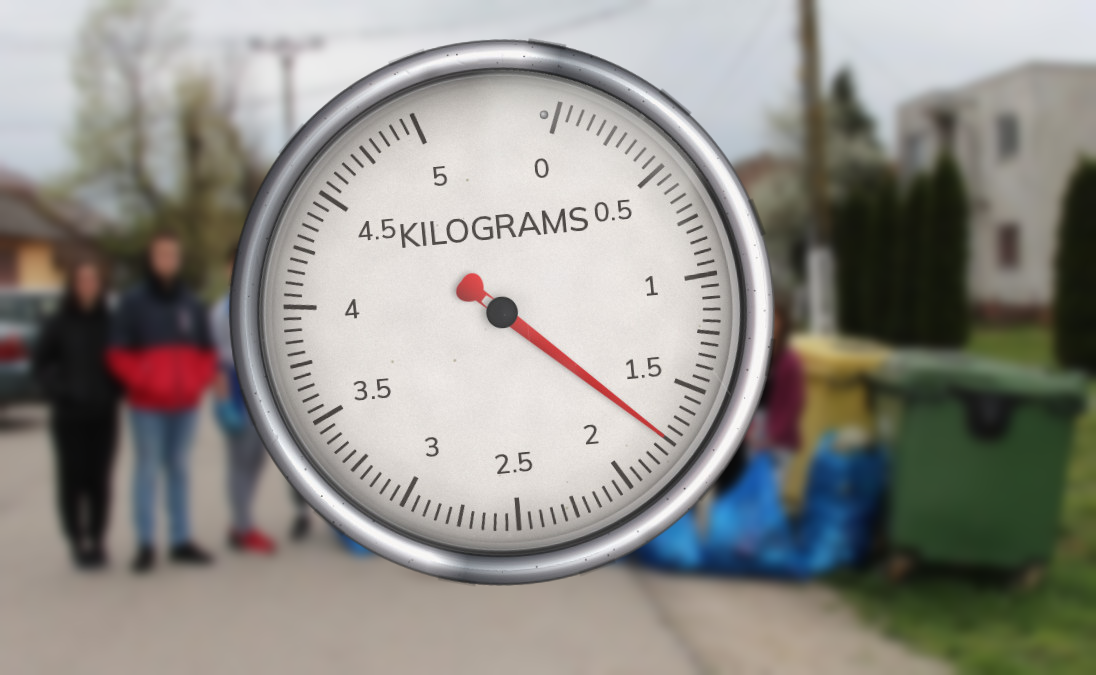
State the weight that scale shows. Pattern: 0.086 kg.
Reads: 1.75 kg
